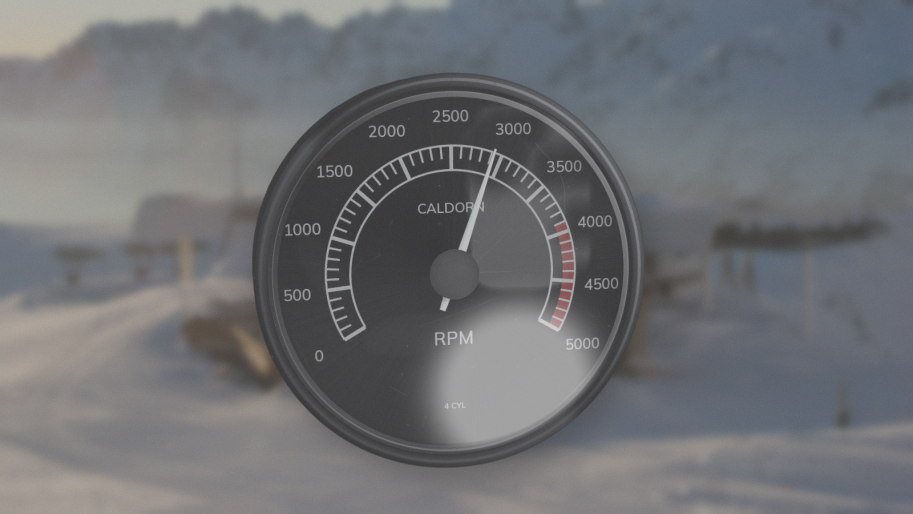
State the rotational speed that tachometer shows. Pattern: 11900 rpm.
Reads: 2900 rpm
